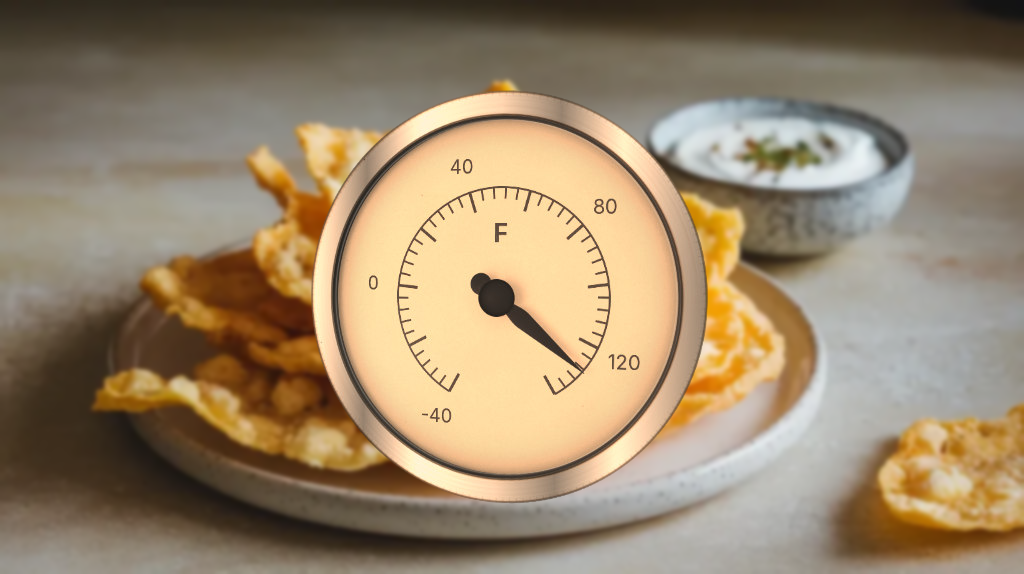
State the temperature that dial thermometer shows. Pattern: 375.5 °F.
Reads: 128 °F
